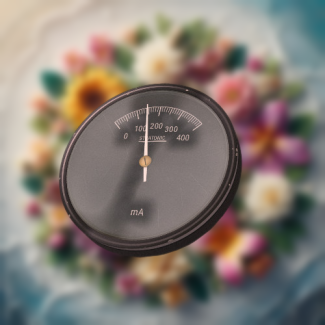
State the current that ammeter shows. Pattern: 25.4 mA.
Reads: 150 mA
